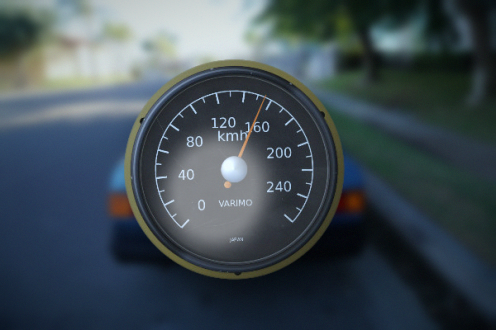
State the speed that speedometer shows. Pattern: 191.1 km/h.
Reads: 155 km/h
